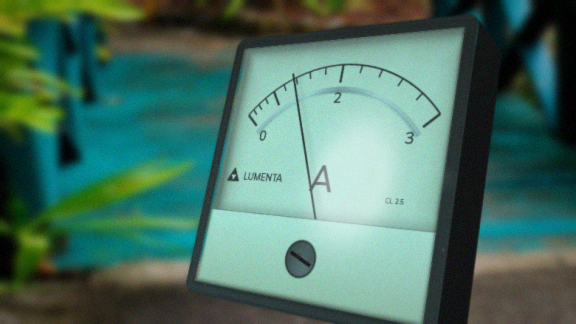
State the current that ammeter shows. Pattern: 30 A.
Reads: 1.4 A
